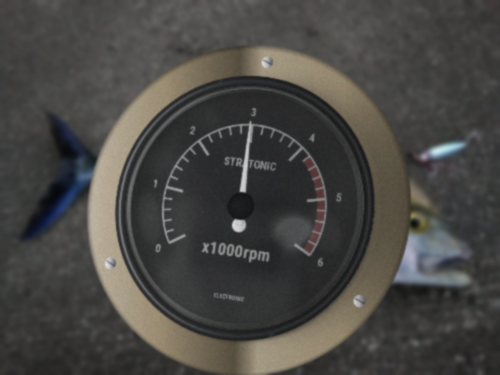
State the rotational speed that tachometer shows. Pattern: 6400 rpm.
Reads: 3000 rpm
